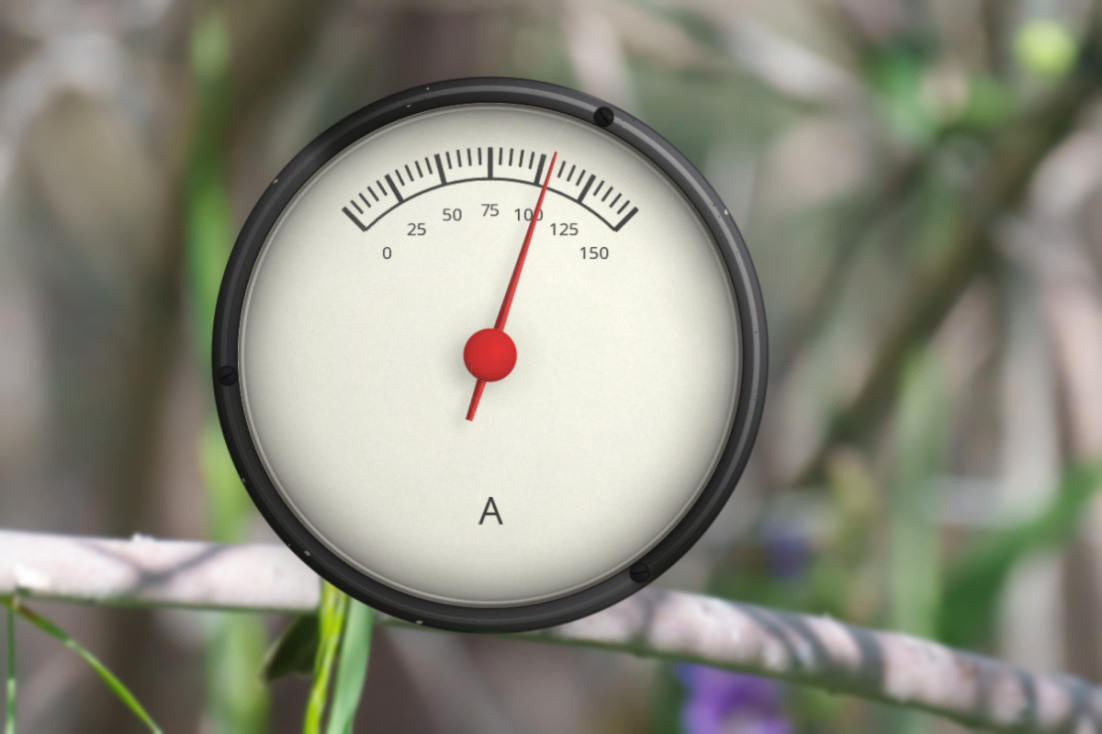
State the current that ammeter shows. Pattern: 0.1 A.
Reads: 105 A
